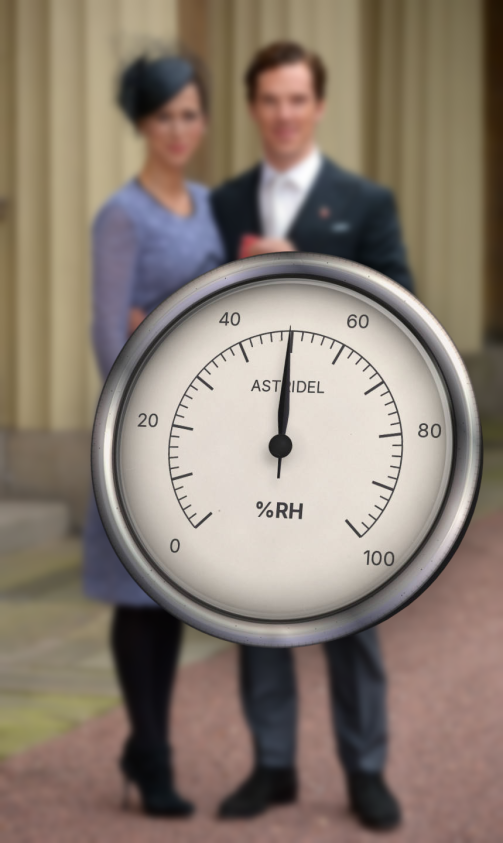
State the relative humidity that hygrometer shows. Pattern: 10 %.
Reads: 50 %
